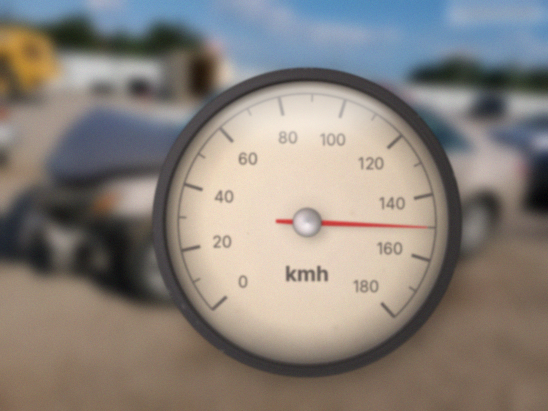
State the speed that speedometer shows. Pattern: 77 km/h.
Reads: 150 km/h
